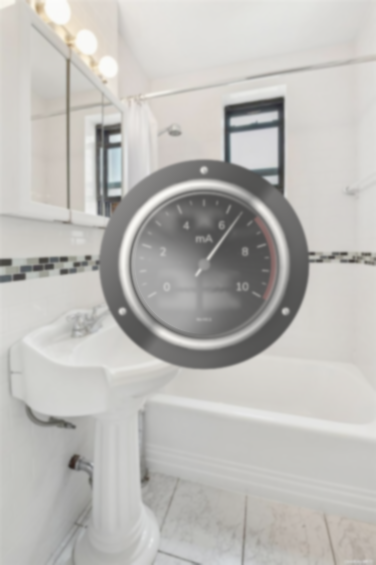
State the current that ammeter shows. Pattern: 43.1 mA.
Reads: 6.5 mA
